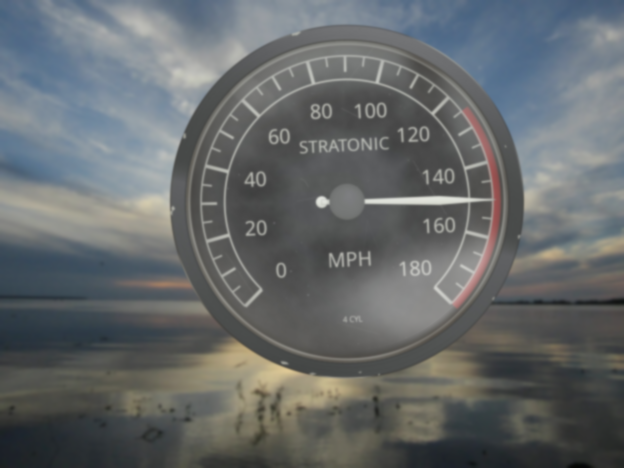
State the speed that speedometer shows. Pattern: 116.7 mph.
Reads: 150 mph
